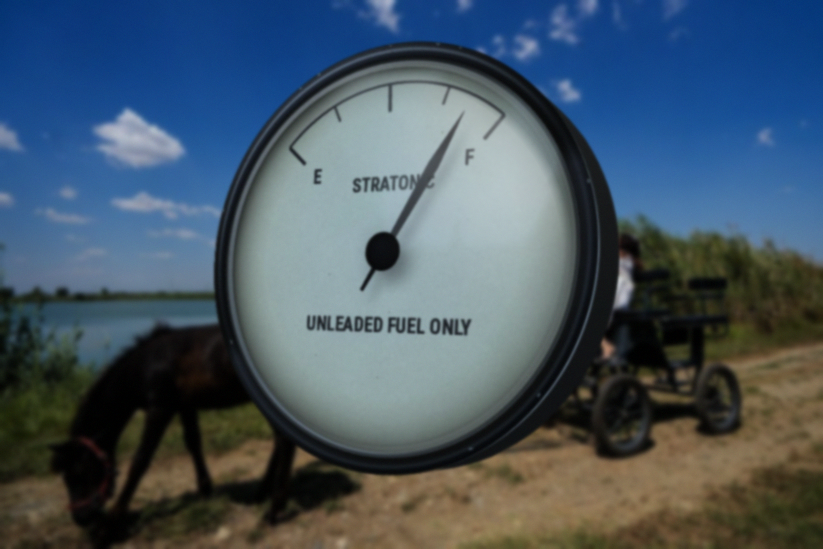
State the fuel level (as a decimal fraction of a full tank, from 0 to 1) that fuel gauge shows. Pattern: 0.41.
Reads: 0.875
